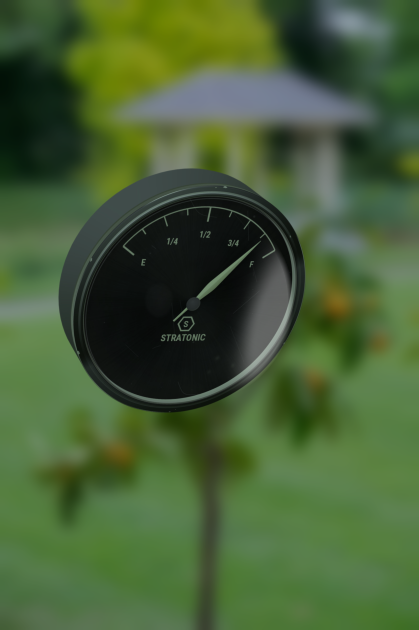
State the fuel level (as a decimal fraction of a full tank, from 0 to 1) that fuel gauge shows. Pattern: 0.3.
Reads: 0.875
